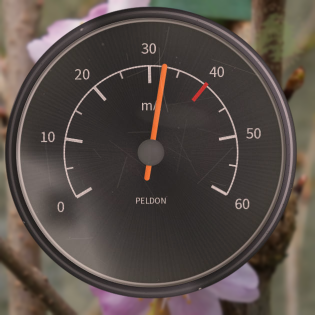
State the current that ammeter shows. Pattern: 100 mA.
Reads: 32.5 mA
